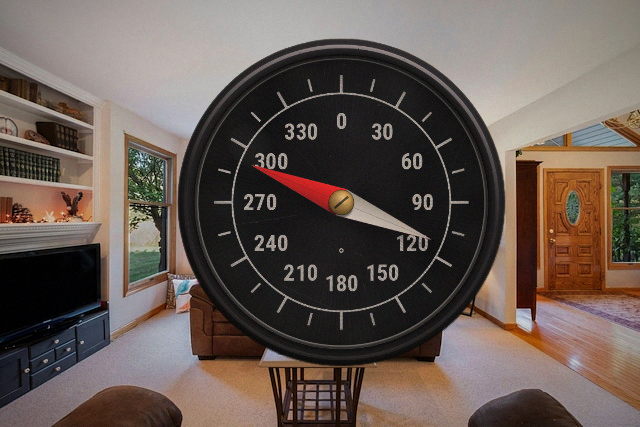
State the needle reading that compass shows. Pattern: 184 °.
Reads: 292.5 °
